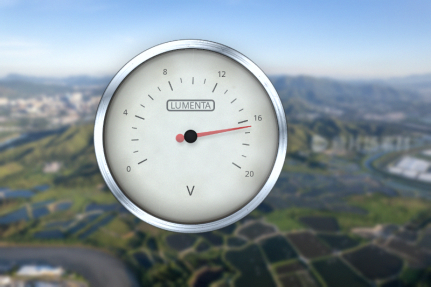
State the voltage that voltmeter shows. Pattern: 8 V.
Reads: 16.5 V
